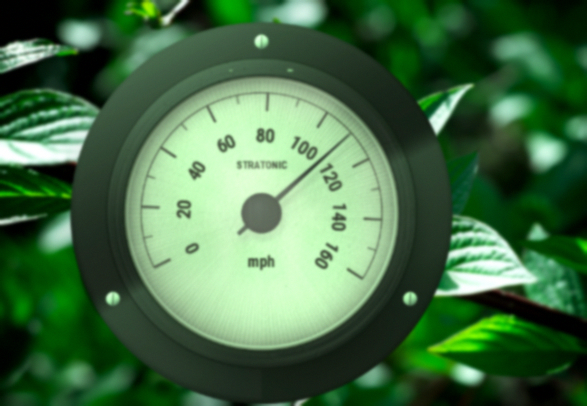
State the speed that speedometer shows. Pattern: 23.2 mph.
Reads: 110 mph
